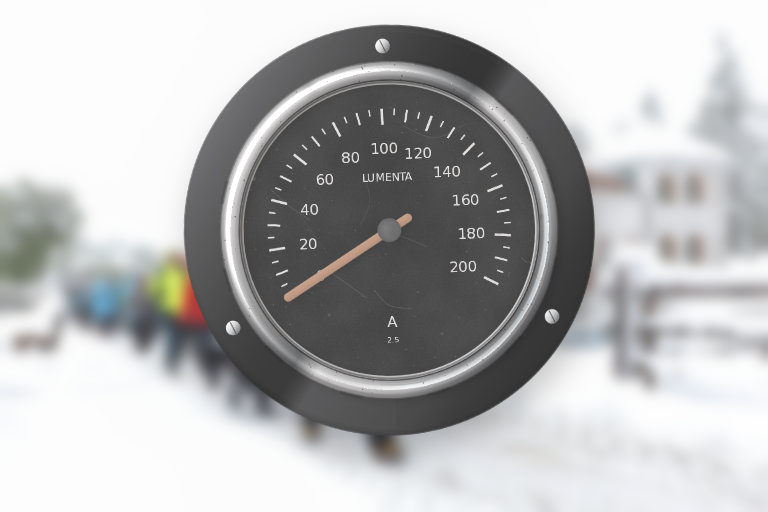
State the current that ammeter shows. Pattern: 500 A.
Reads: 0 A
